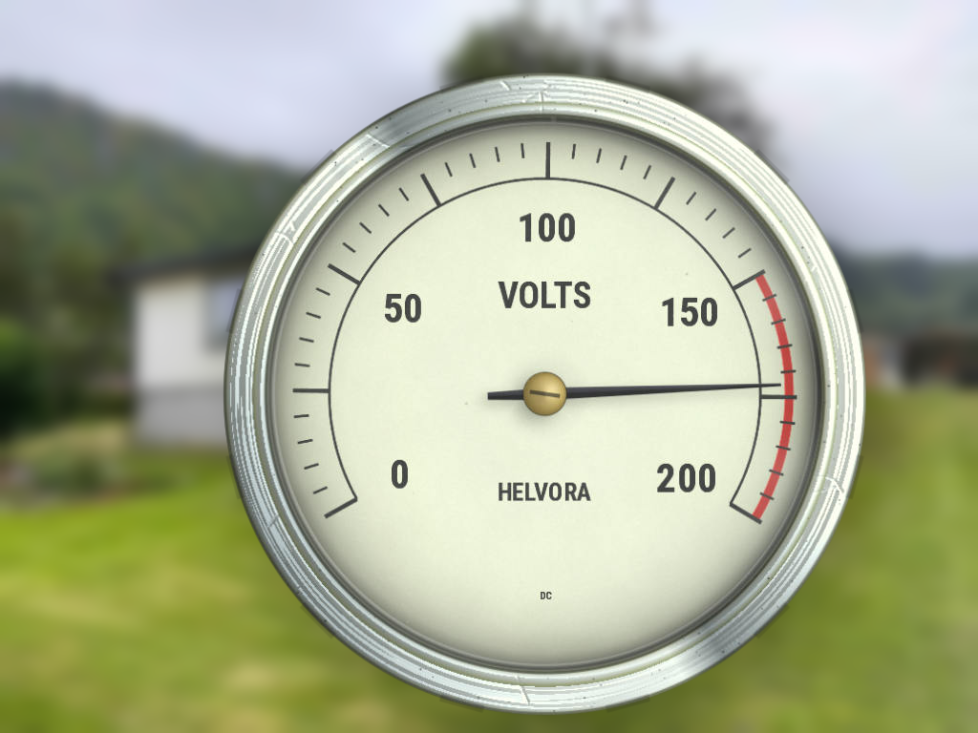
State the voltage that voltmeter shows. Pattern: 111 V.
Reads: 172.5 V
